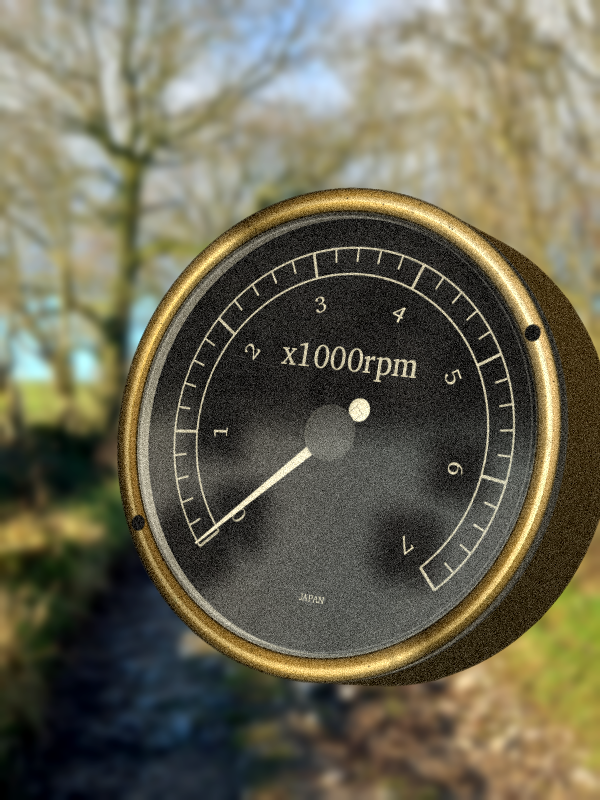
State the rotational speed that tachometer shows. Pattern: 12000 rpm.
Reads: 0 rpm
